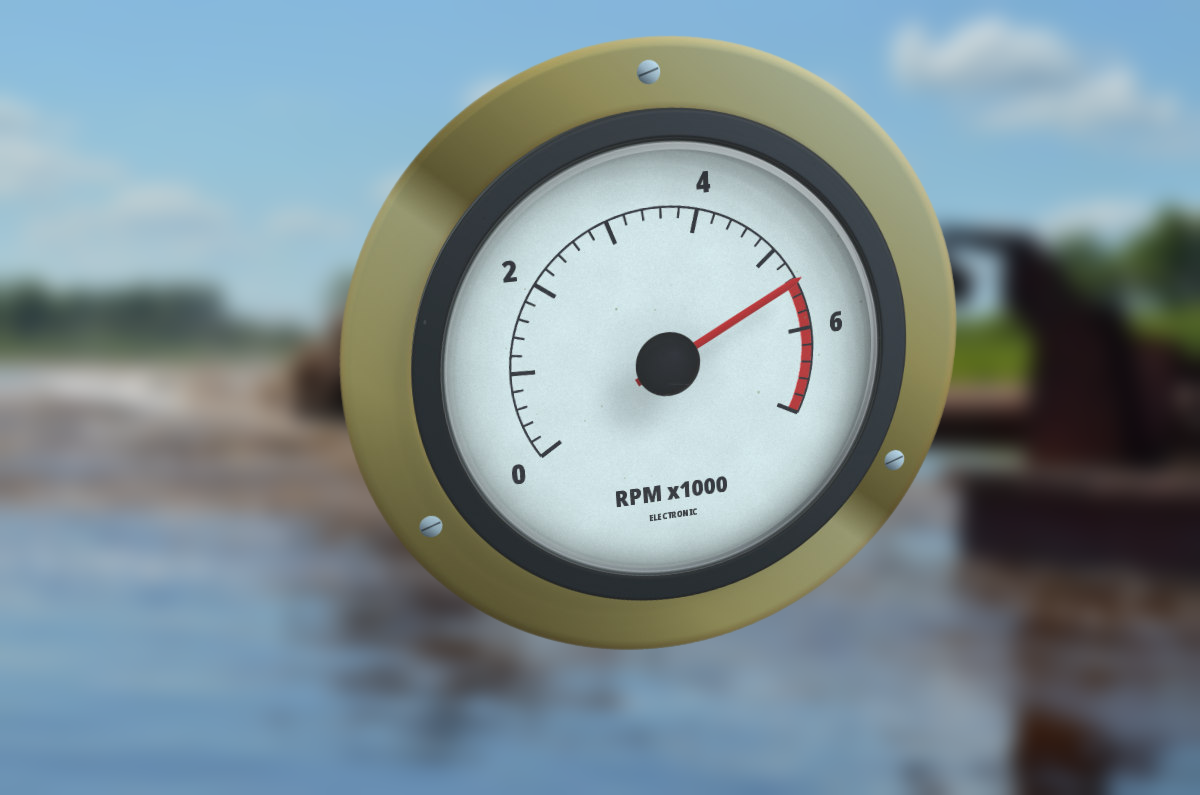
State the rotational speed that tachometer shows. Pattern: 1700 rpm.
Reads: 5400 rpm
